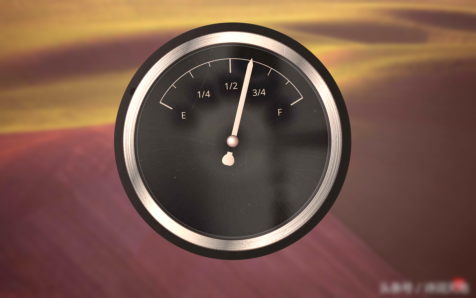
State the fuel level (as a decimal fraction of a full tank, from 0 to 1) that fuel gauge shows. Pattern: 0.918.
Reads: 0.625
